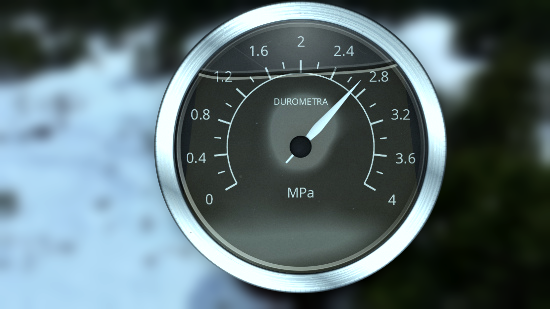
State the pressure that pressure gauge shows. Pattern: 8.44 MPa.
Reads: 2.7 MPa
